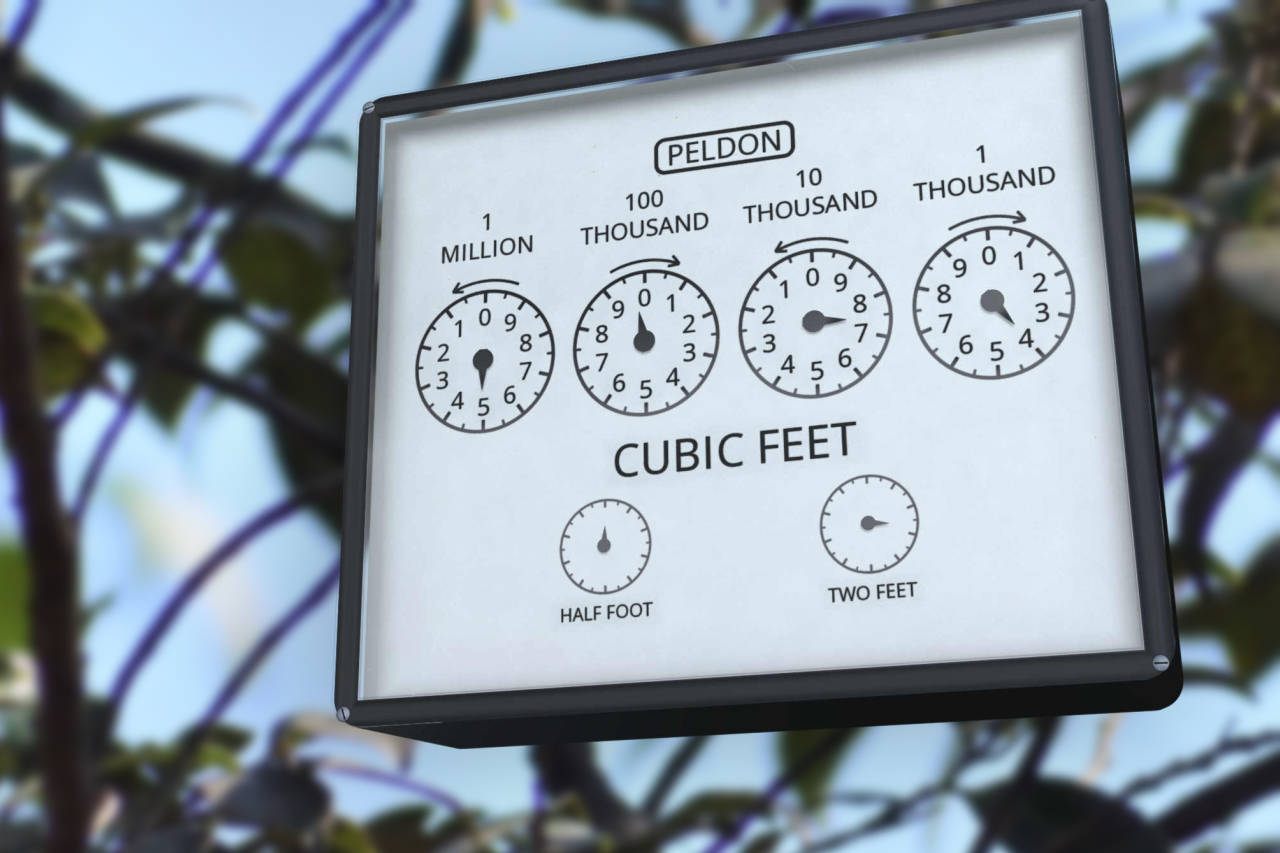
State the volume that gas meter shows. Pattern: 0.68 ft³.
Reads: 497400 ft³
